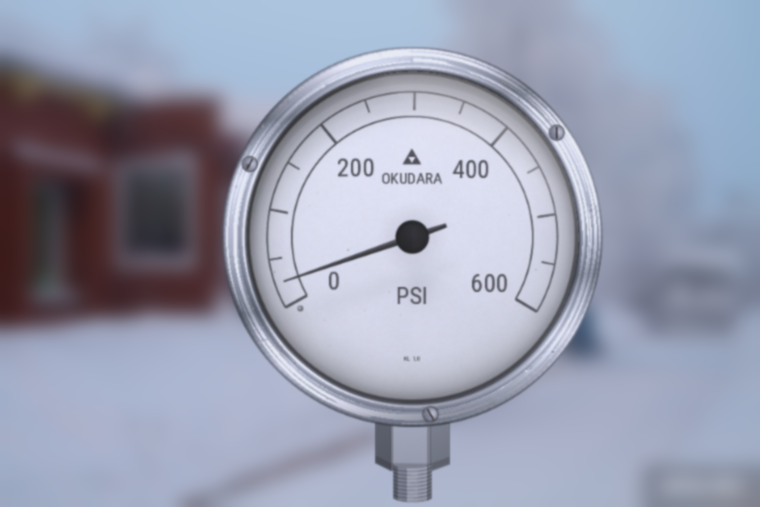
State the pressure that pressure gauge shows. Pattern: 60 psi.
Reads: 25 psi
